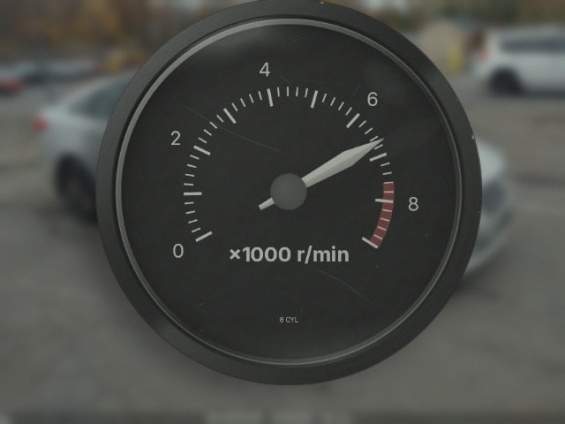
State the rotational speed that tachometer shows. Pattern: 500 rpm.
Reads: 6700 rpm
